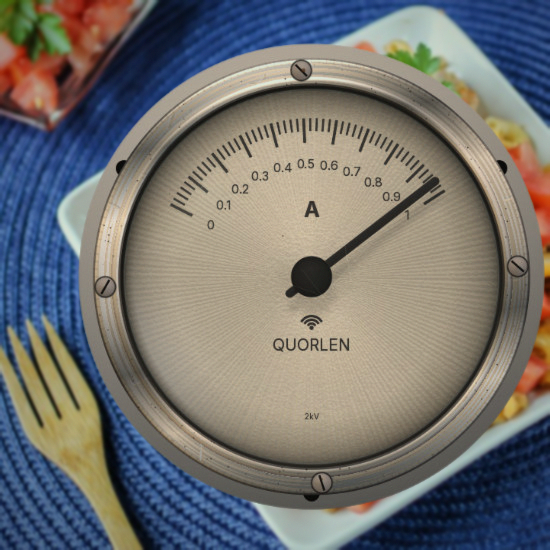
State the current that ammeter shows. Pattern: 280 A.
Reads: 0.96 A
